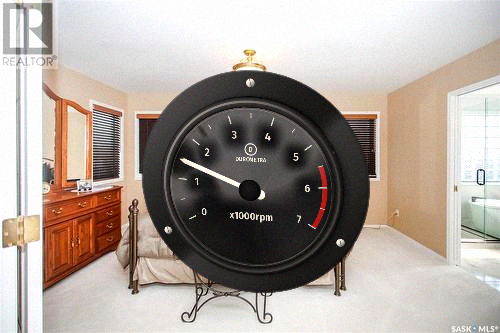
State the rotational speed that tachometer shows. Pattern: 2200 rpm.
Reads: 1500 rpm
